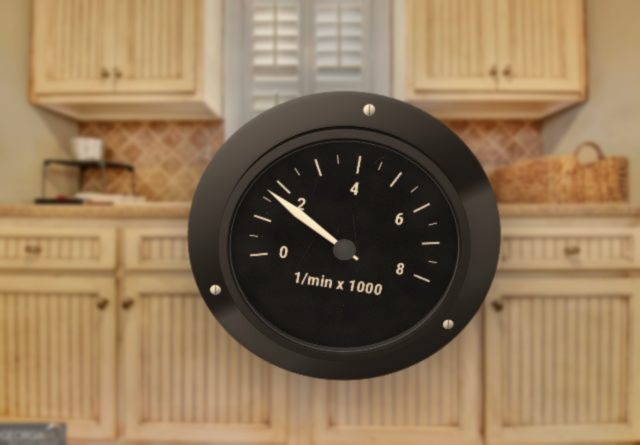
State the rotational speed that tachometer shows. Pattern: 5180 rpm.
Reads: 1750 rpm
